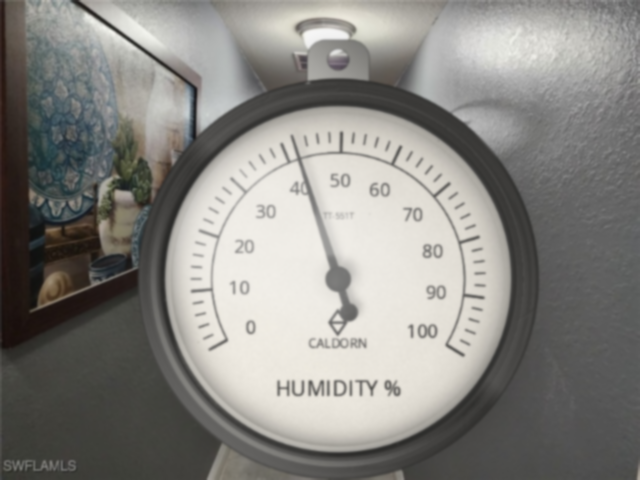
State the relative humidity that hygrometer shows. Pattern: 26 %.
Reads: 42 %
